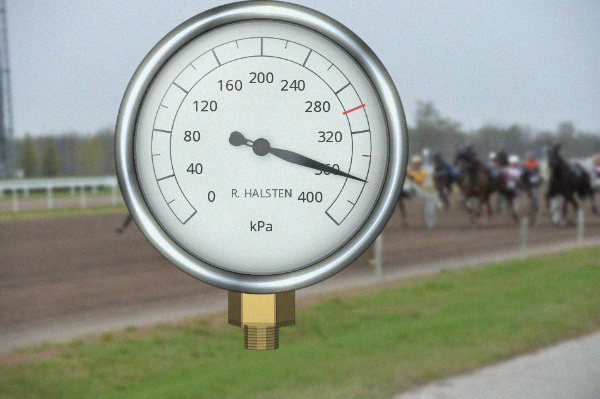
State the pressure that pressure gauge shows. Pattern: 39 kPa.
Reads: 360 kPa
